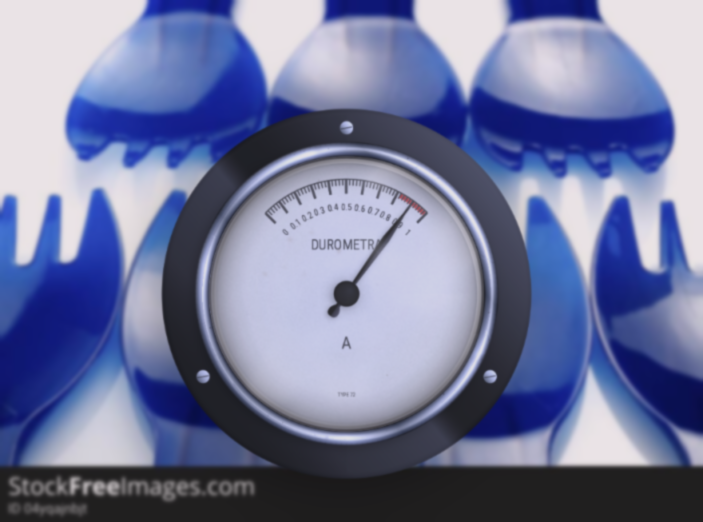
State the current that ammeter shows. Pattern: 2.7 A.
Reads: 0.9 A
